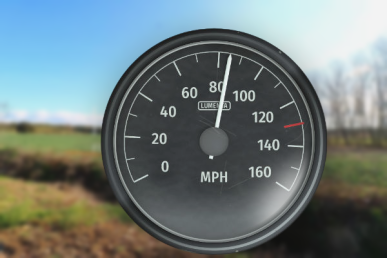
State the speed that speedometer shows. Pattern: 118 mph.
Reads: 85 mph
